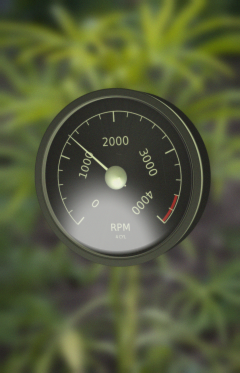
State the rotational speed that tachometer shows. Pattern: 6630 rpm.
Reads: 1300 rpm
